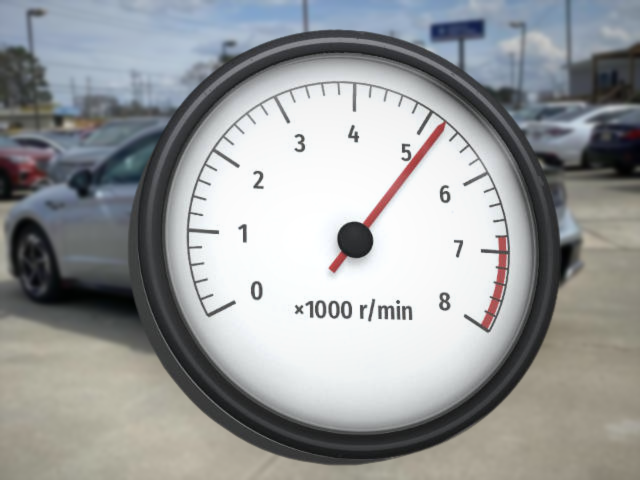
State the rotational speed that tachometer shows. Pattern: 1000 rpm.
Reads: 5200 rpm
